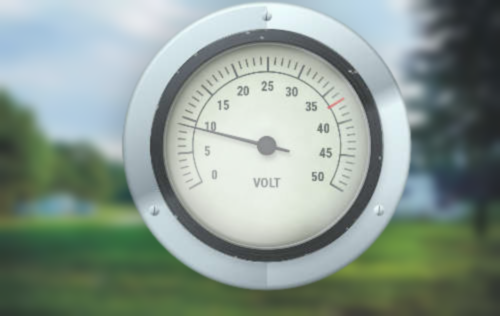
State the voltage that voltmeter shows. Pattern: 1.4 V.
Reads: 9 V
